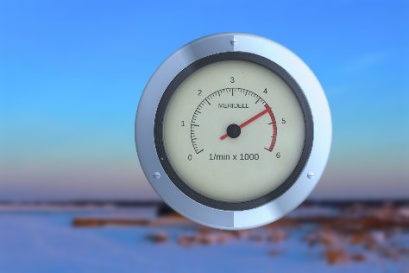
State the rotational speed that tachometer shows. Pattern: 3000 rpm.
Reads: 4500 rpm
